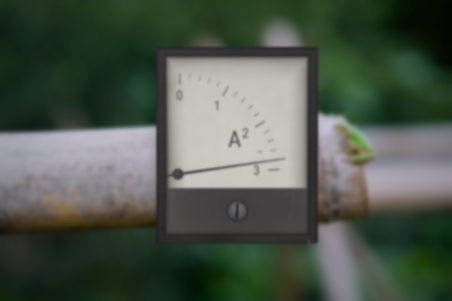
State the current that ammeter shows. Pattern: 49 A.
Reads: 2.8 A
